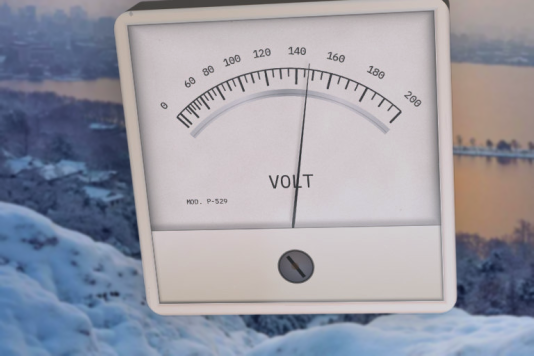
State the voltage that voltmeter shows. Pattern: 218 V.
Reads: 147.5 V
